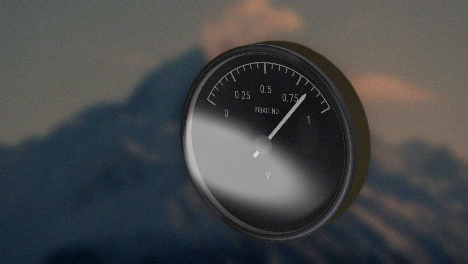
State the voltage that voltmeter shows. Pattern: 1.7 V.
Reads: 0.85 V
